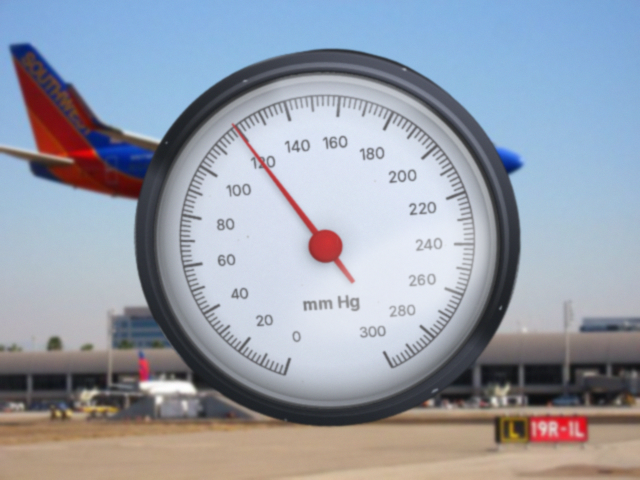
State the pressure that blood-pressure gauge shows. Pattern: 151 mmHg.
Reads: 120 mmHg
